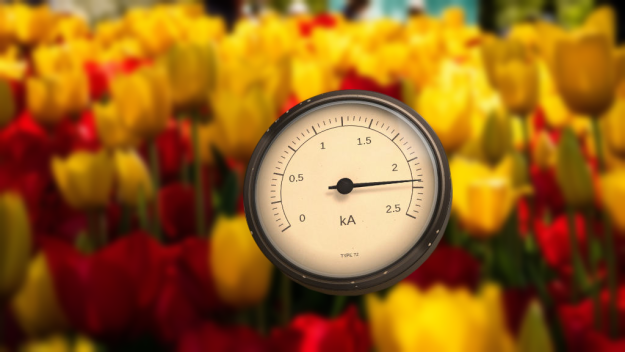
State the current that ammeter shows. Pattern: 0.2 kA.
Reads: 2.2 kA
